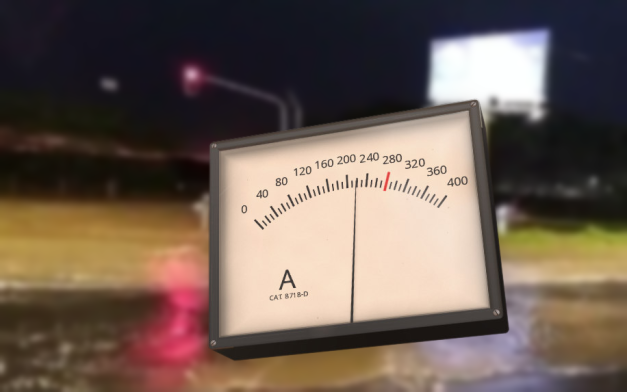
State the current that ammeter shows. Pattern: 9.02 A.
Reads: 220 A
